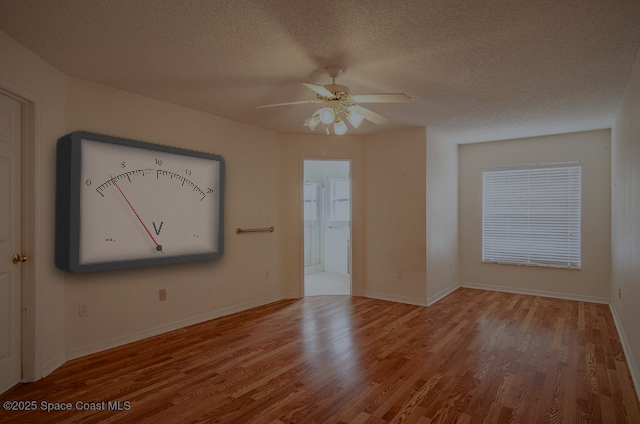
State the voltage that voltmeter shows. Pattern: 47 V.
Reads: 2.5 V
